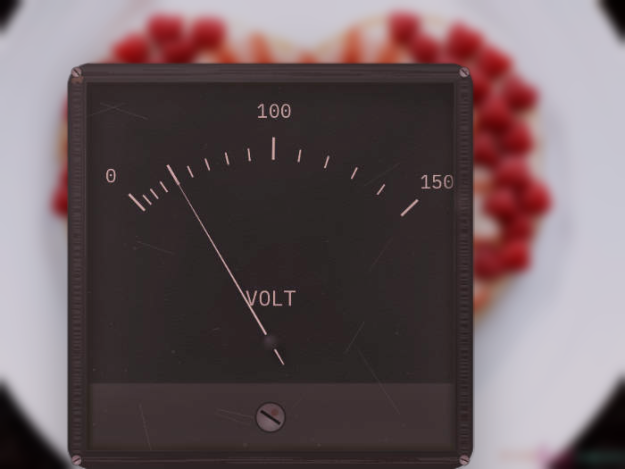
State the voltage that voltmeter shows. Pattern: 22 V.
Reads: 50 V
